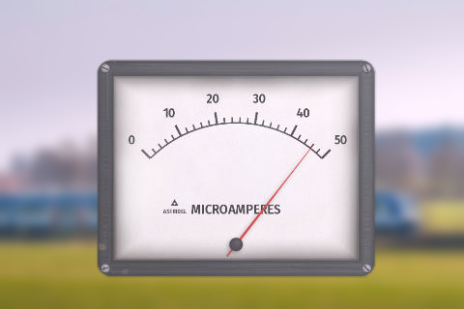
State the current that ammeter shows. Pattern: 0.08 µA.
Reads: 46 µA
